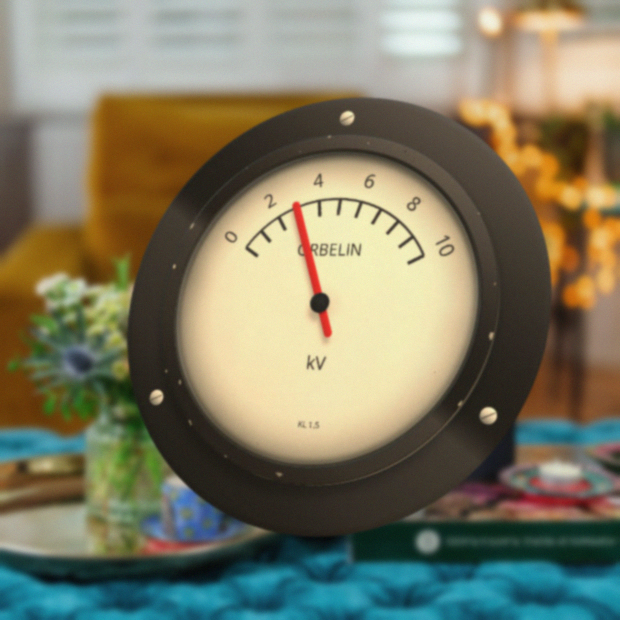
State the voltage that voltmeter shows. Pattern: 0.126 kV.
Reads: 3 kV
